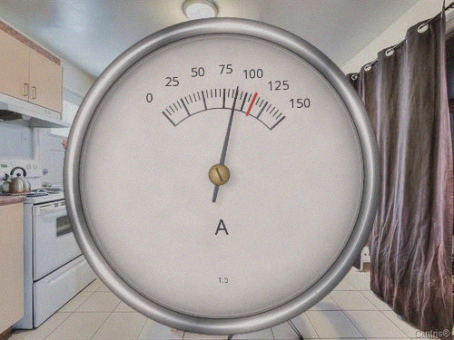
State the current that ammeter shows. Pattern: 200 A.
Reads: 90 A
